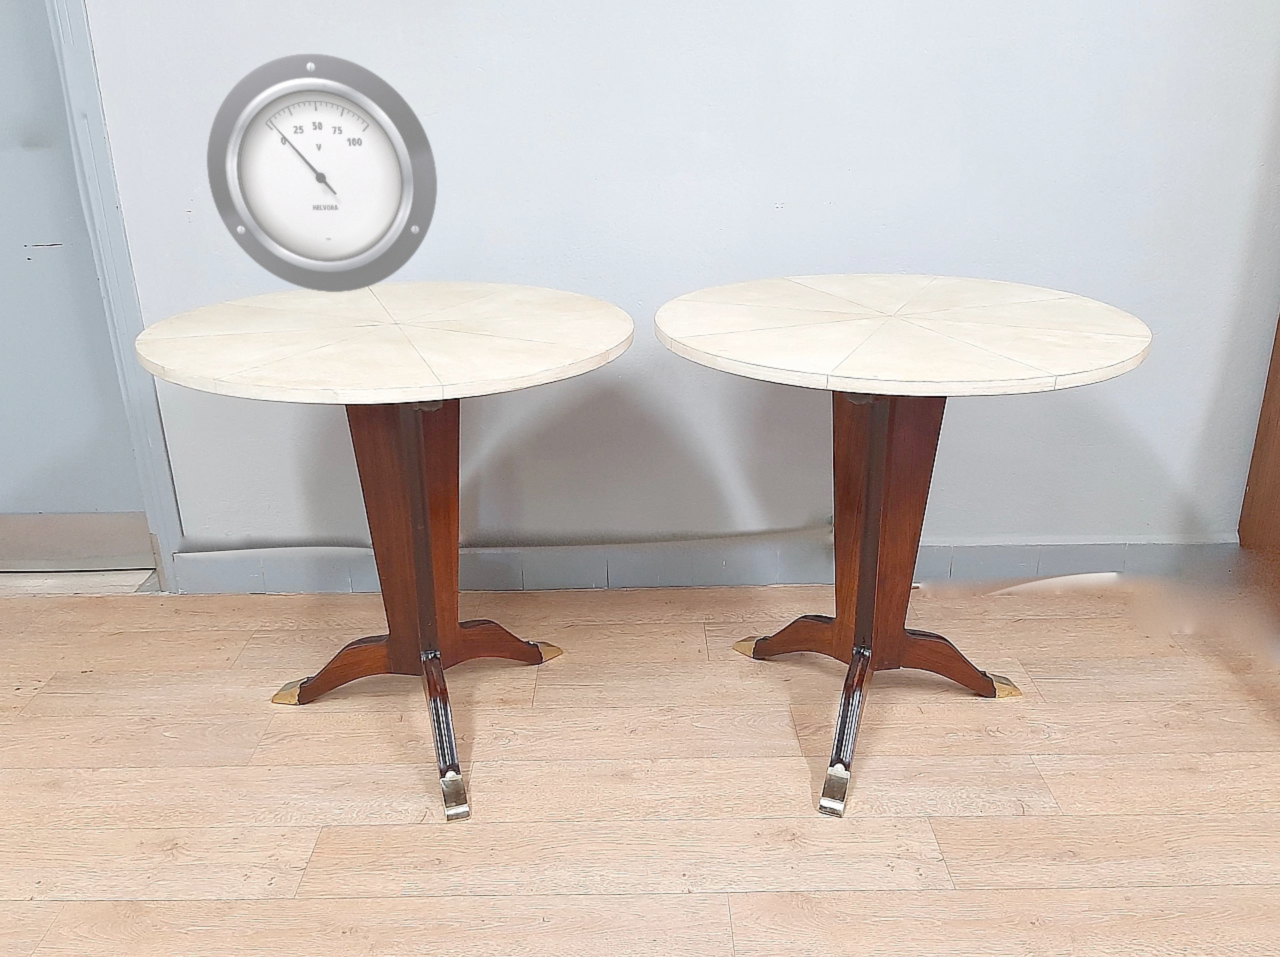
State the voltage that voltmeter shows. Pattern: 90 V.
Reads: 5 V
